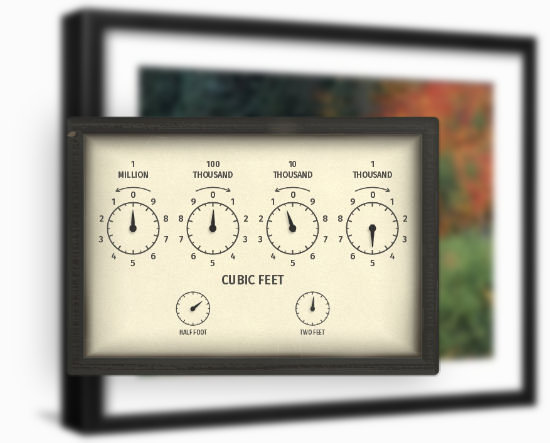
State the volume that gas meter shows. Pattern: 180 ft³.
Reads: 500 ft³
